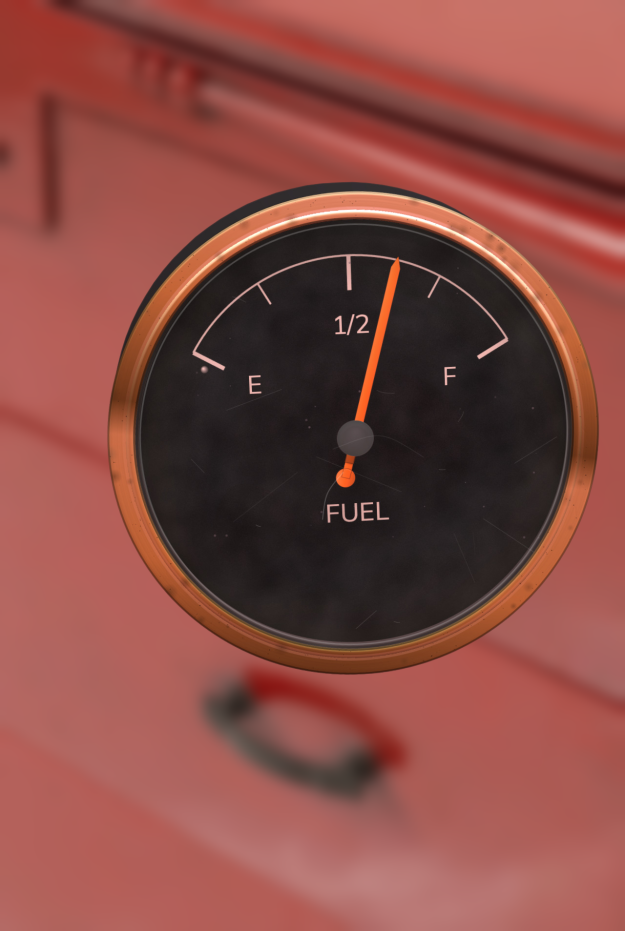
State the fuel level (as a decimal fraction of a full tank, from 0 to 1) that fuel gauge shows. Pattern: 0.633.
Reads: 0.625
